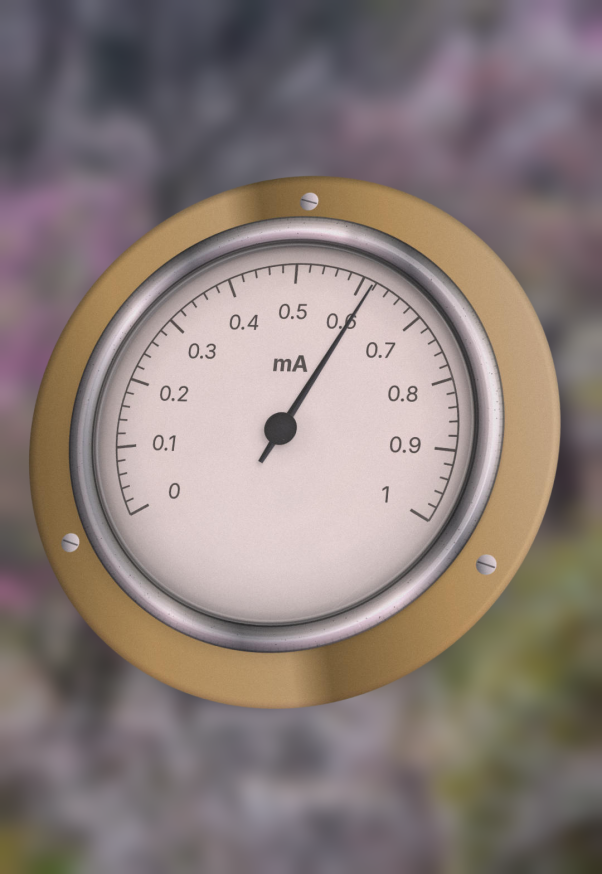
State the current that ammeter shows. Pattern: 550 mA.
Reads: 0.62 mA
